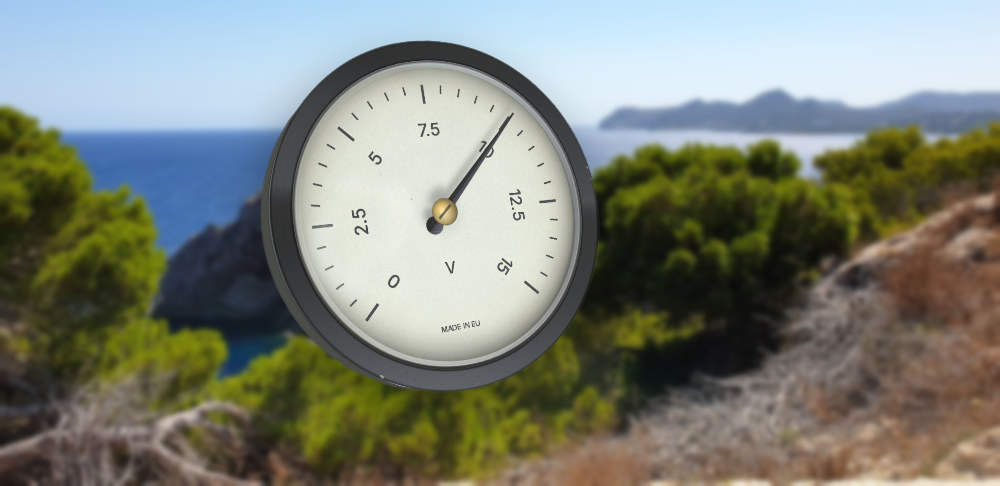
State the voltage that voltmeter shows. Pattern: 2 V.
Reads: 10 V
